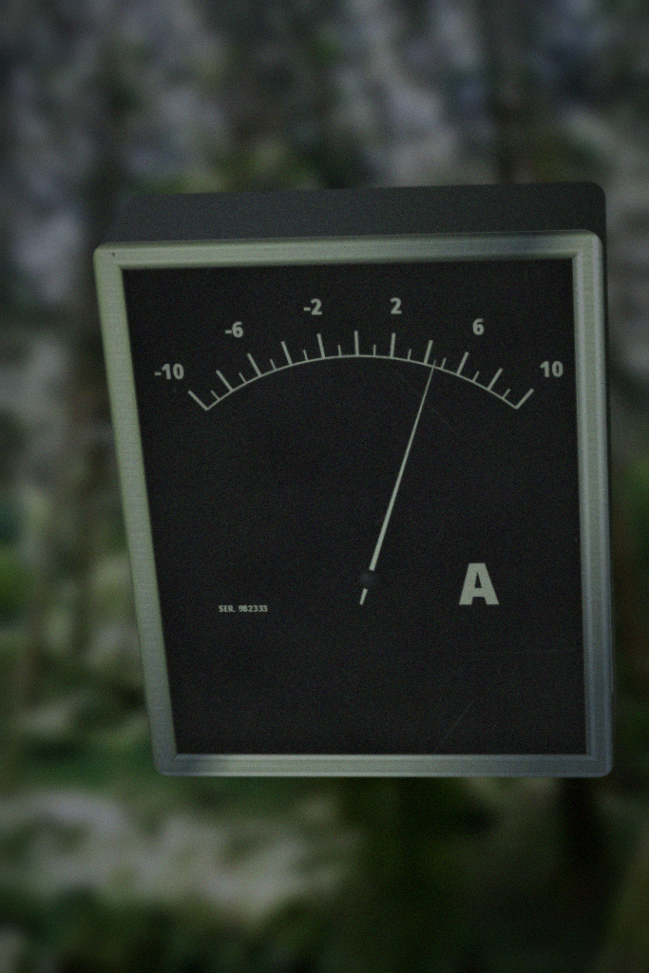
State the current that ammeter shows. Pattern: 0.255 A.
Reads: 4.5 A
